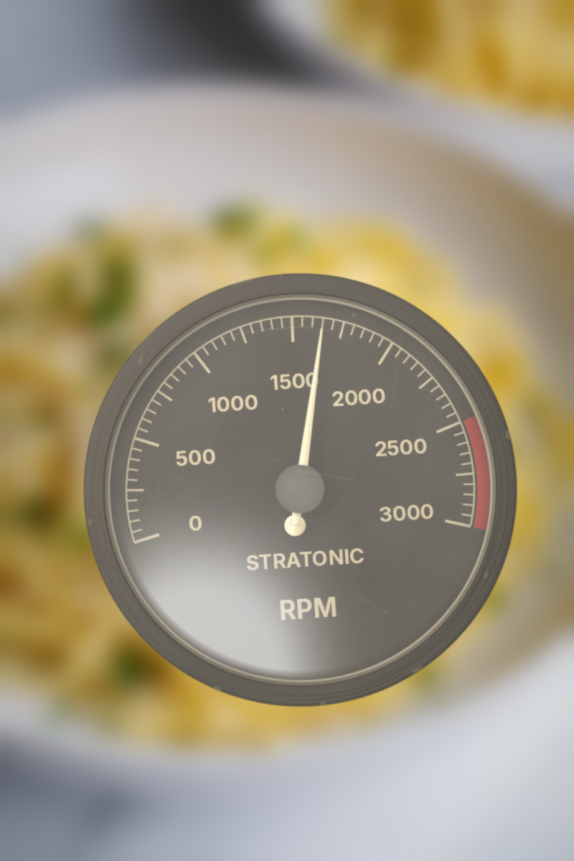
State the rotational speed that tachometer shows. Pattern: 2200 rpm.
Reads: 1650 rpm
